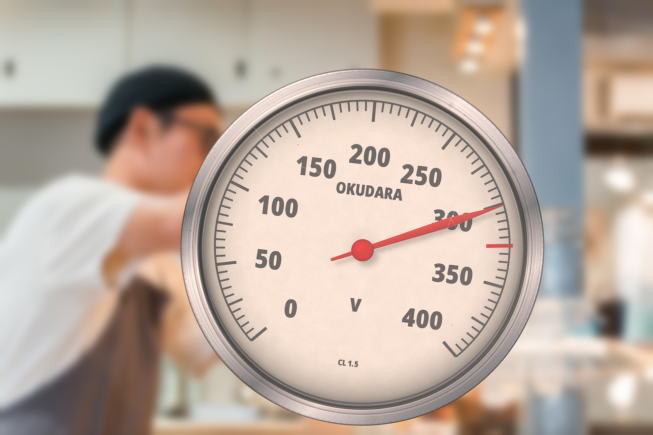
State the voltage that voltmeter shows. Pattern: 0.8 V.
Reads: 300 V
